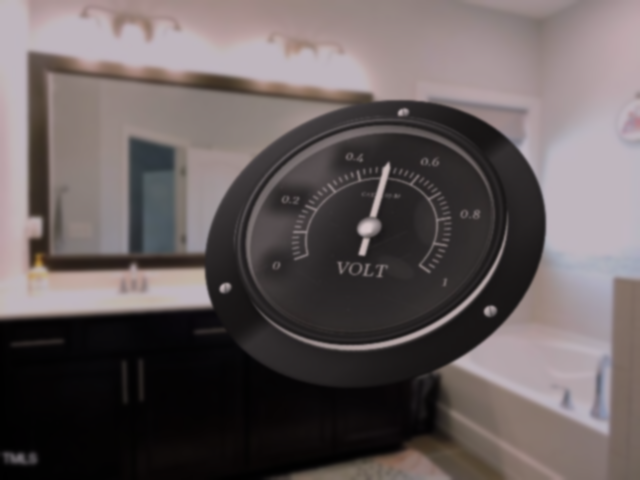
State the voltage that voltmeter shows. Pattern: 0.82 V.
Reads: 0.5 V
